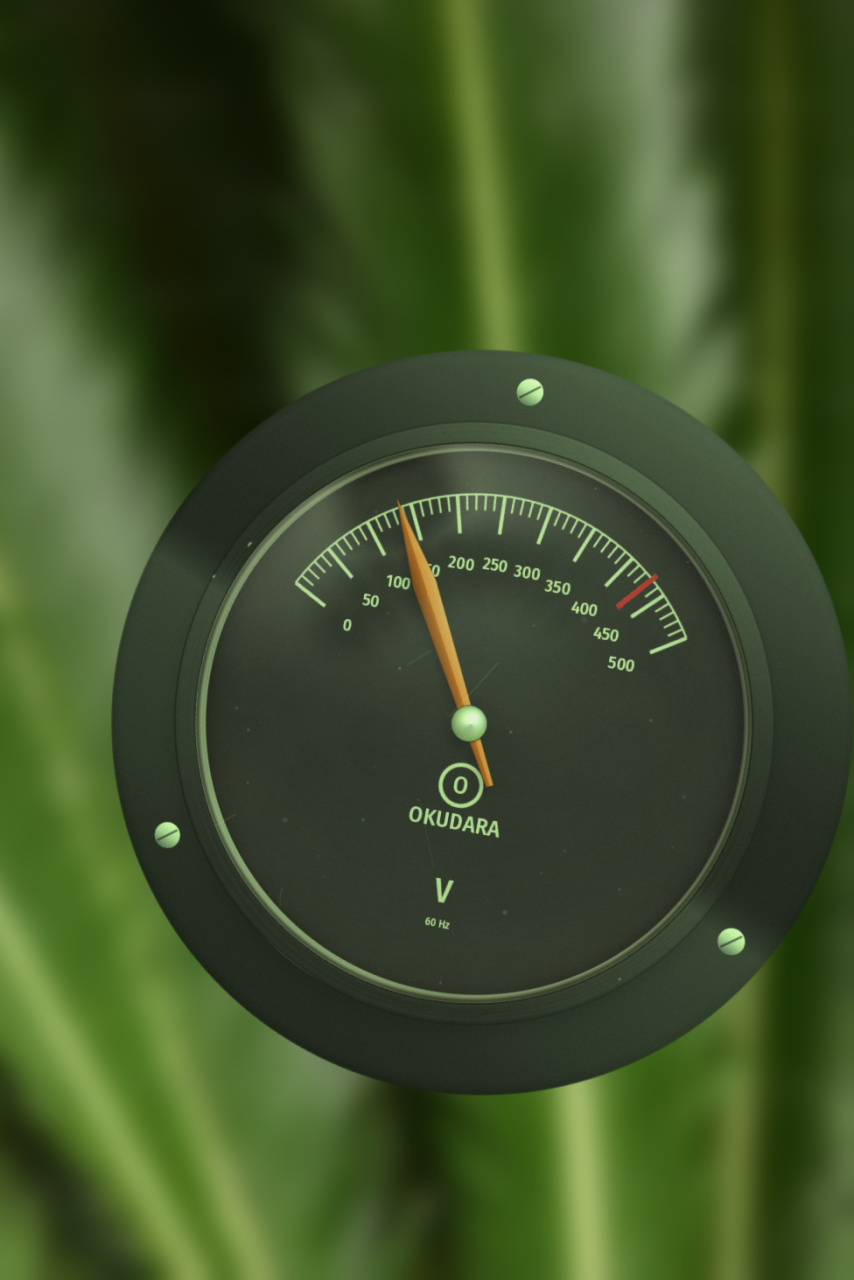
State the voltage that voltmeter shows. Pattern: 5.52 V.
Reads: 140 V
